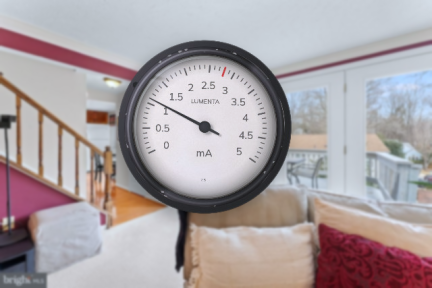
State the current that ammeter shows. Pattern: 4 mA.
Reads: 1.1 mA
